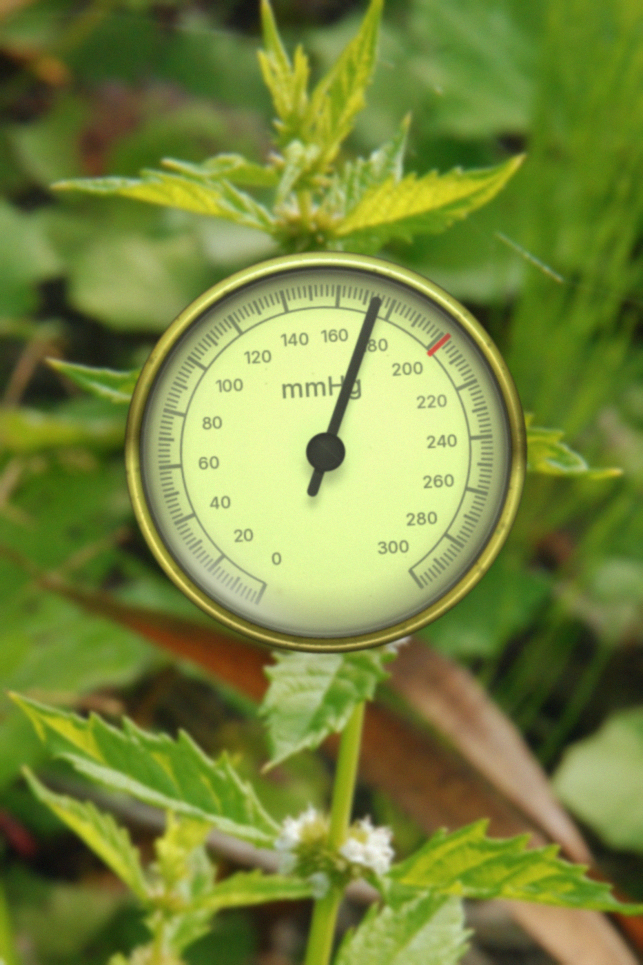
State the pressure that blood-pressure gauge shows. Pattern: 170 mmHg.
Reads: 174 mmHg
